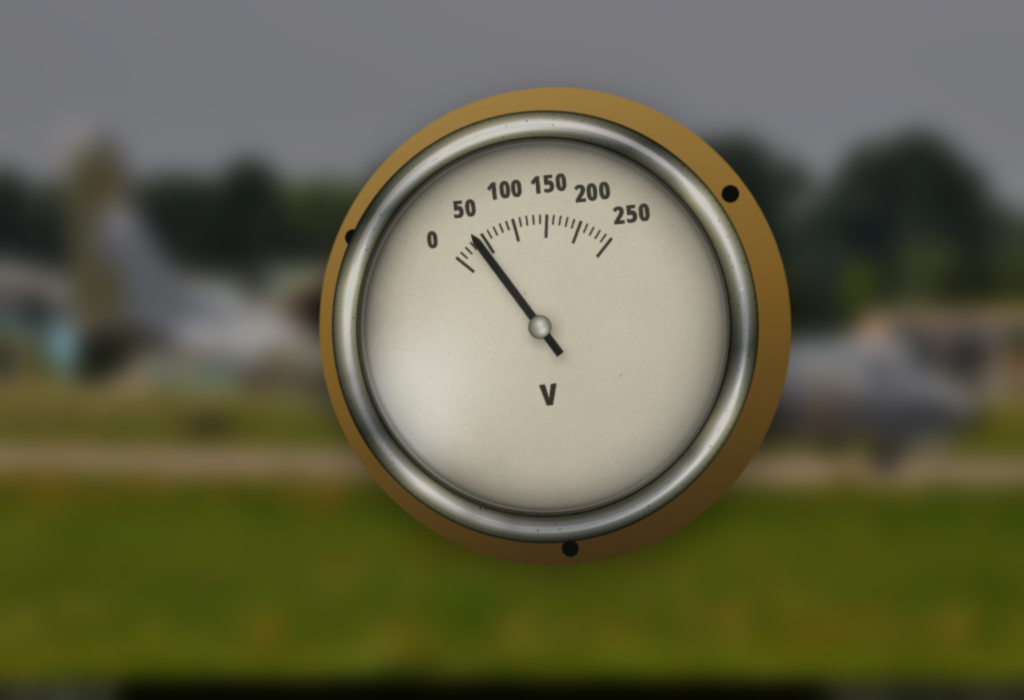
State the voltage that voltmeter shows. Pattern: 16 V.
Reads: 40 V
